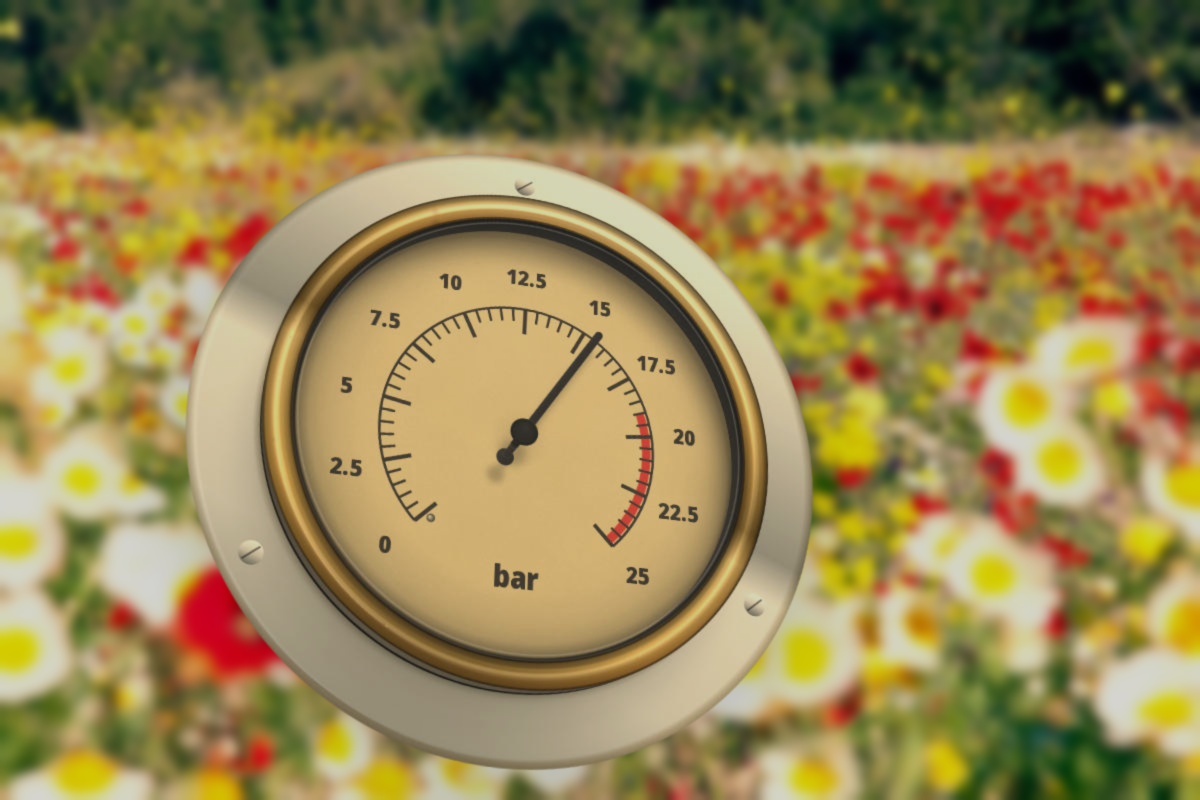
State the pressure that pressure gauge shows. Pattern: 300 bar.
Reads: 15.5 bar
